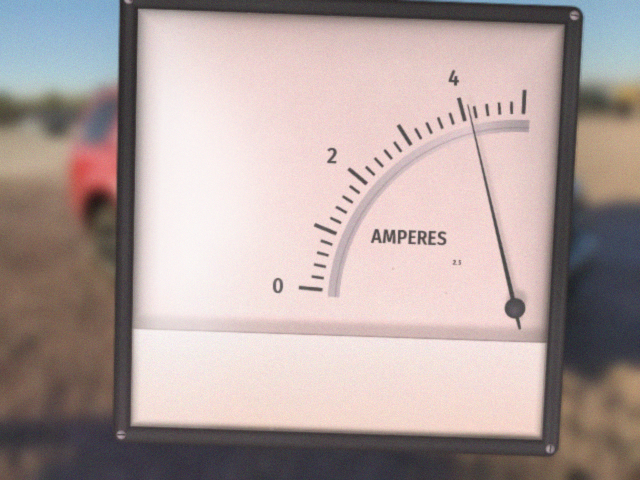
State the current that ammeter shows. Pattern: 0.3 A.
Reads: 4.1 A
